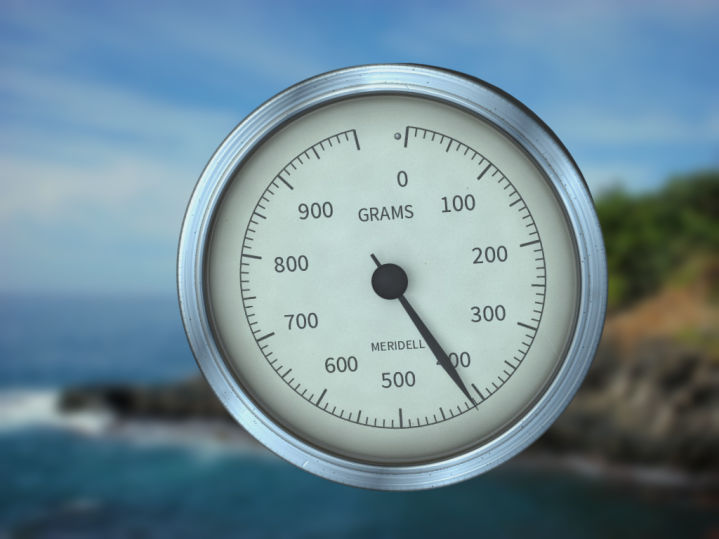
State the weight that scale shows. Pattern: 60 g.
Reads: 410 g
